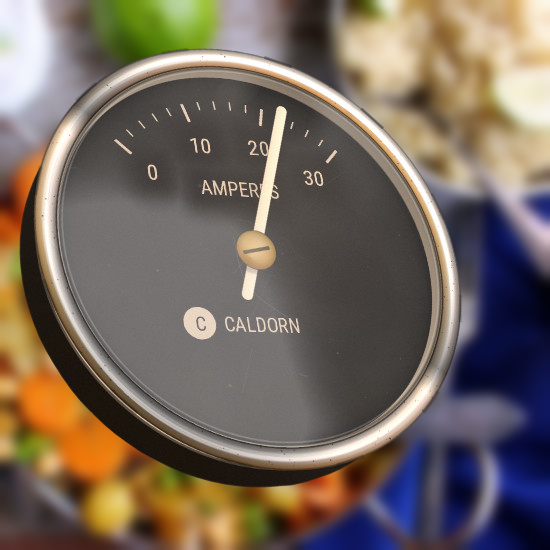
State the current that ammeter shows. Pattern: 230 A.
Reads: 22 A
